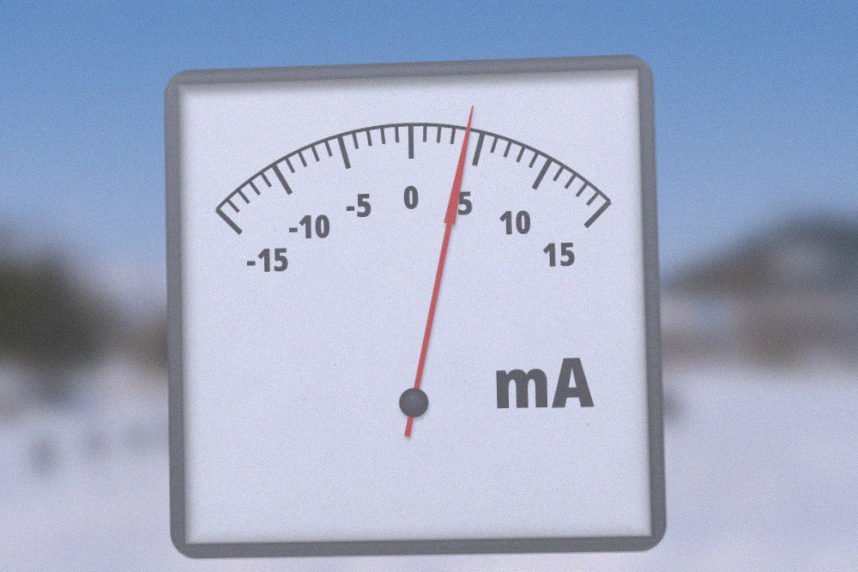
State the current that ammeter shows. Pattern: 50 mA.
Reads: 4 mA
